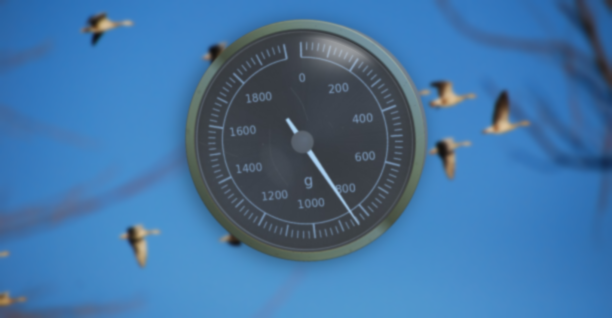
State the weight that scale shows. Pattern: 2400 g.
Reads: 840 g
